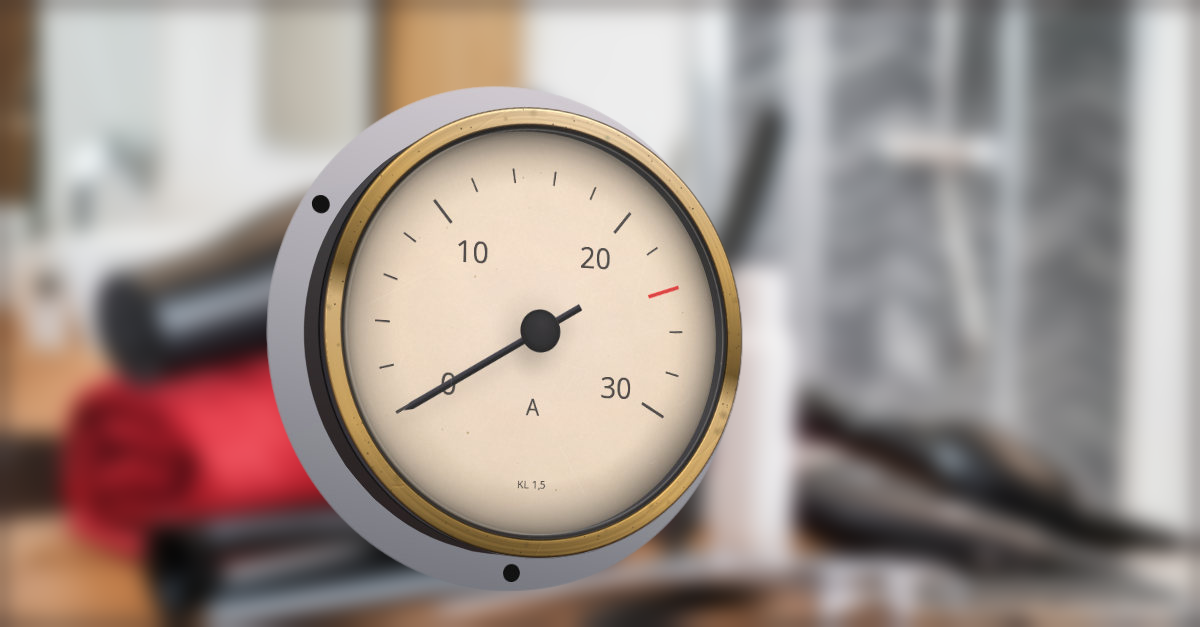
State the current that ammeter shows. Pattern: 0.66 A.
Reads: 0 A
